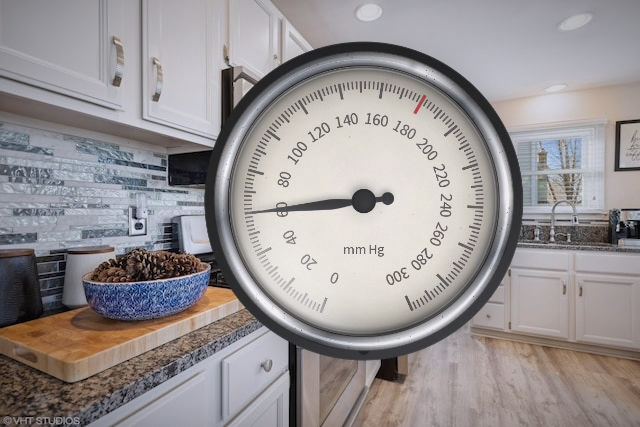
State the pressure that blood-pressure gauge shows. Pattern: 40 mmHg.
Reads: 60 mmHg
